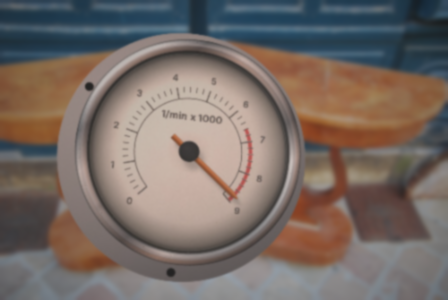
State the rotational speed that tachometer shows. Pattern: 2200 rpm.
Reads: 8800 rpm
